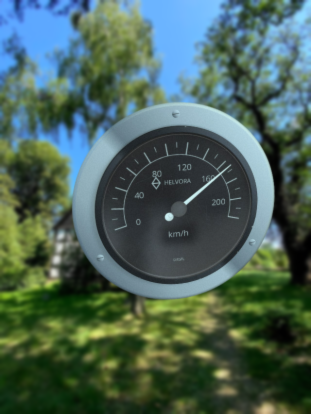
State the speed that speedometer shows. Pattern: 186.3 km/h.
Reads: 165 km/h
